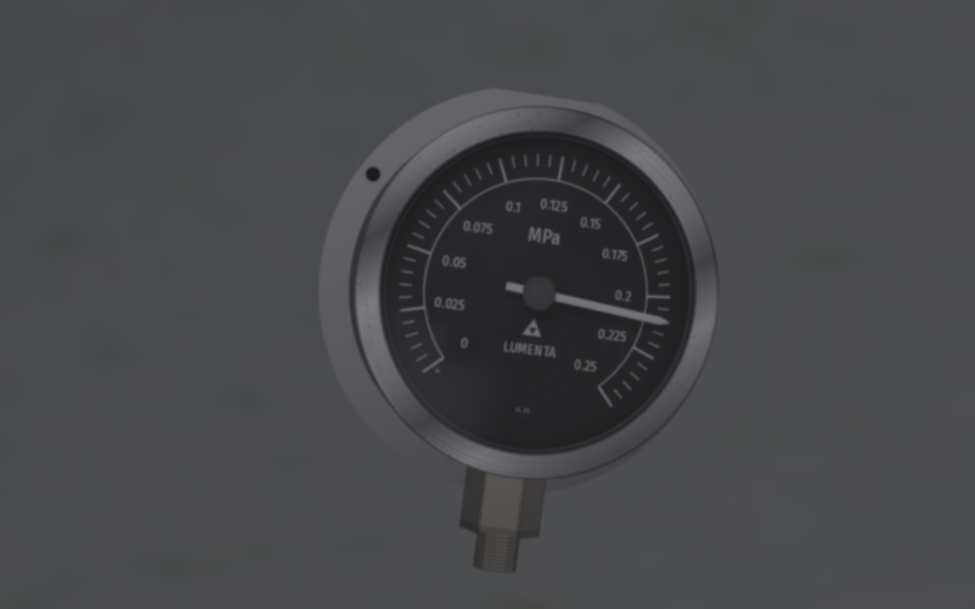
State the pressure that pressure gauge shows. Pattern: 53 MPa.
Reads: 0.21 MPa
